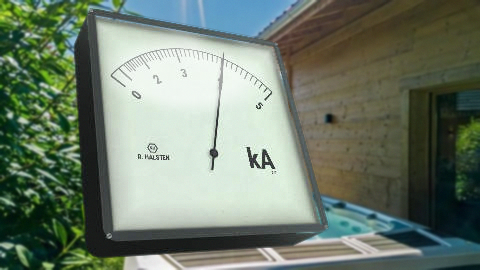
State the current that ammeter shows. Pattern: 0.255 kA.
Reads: 4 kA
